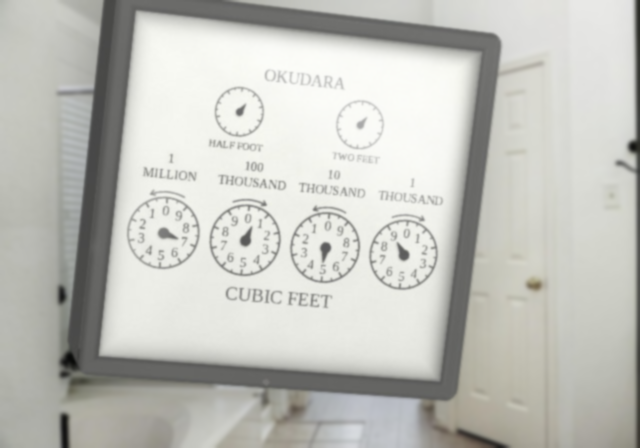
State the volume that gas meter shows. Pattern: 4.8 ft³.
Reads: 704900 ft³
